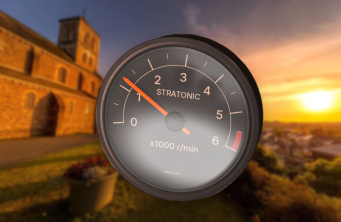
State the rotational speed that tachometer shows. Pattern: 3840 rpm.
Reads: 1250 rpm
